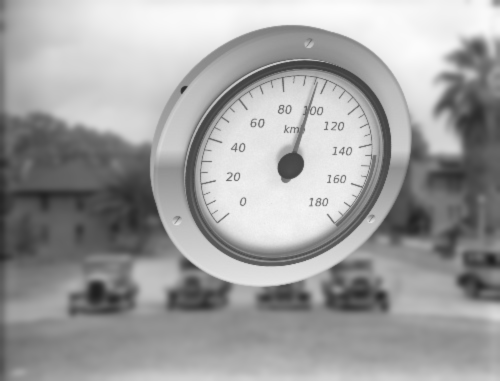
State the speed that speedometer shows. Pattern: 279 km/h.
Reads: 95 km/h
